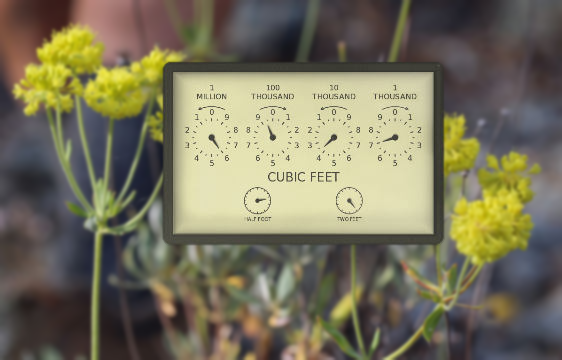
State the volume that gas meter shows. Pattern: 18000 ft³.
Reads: 593700 ft³
